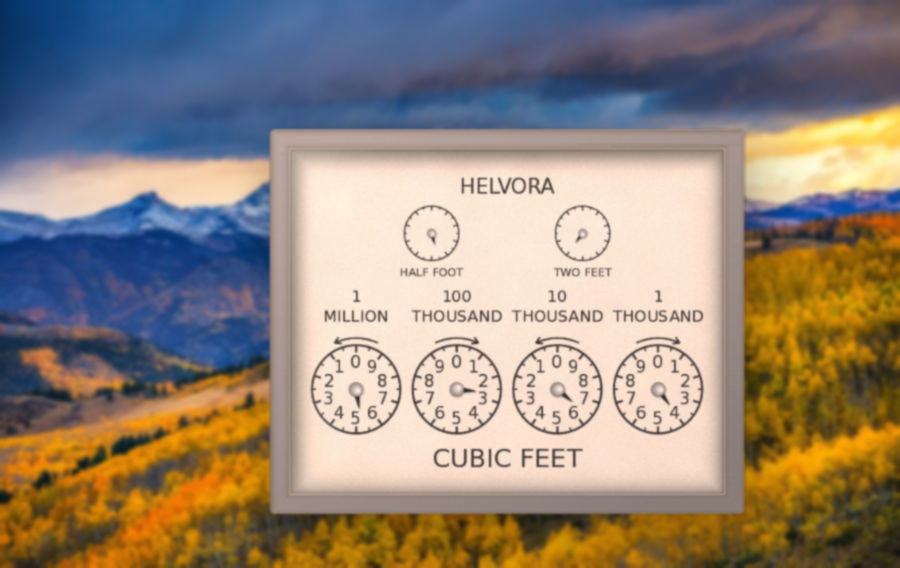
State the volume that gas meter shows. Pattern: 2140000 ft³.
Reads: 526400 ft³
